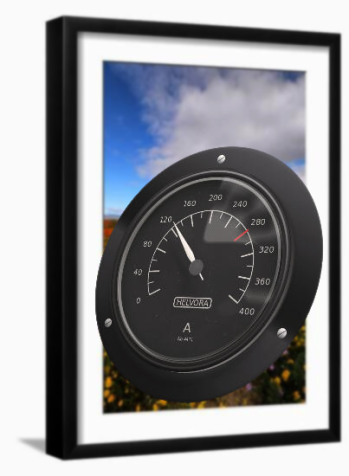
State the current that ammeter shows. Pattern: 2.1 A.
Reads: 130 A
